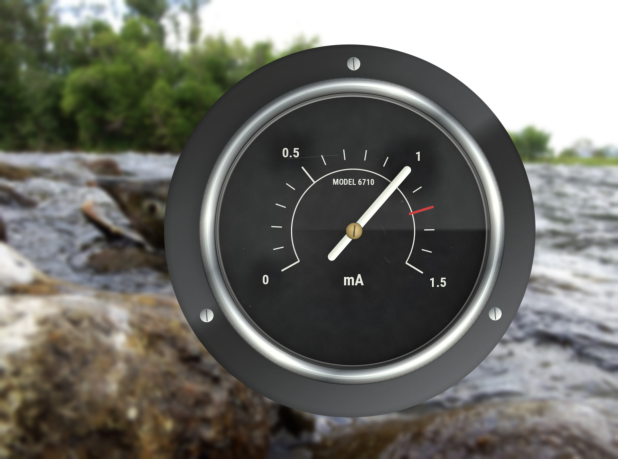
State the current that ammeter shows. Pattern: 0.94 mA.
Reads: 1 mA
